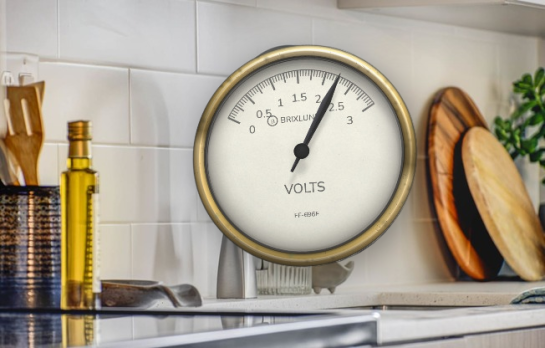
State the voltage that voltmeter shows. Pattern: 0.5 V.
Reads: 2.25 V
